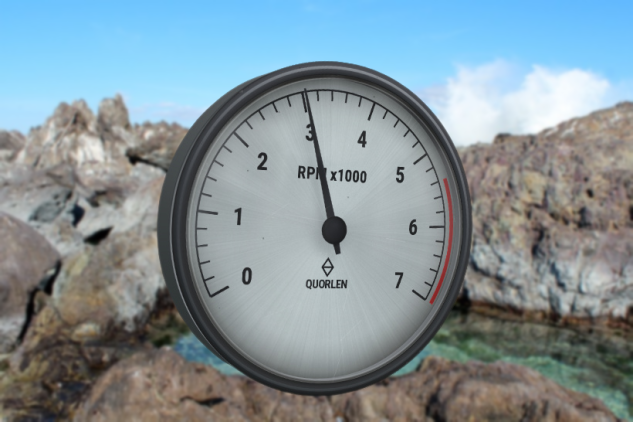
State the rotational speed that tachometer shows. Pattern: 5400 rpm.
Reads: 3000 rpm
